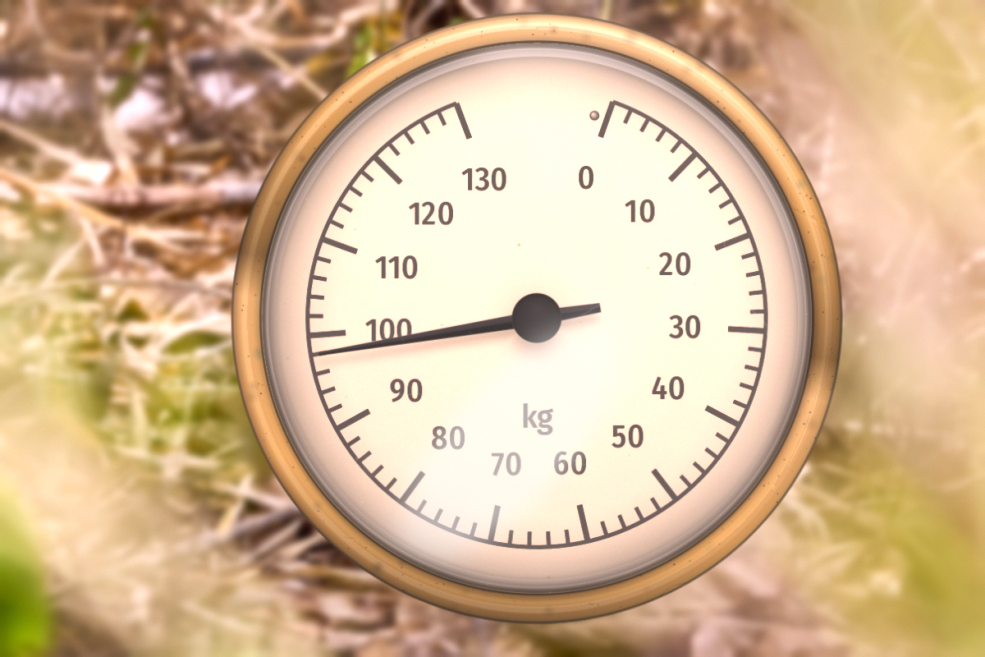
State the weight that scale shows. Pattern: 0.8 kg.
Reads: 98 kg
